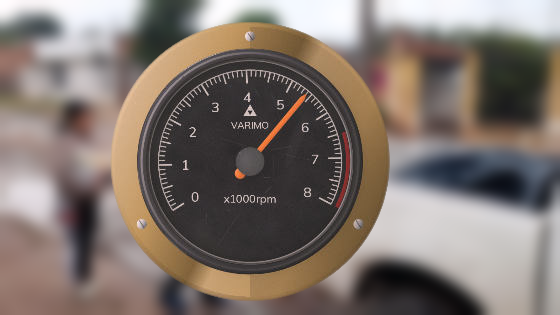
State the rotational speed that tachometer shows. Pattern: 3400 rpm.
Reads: 5400 rpm
